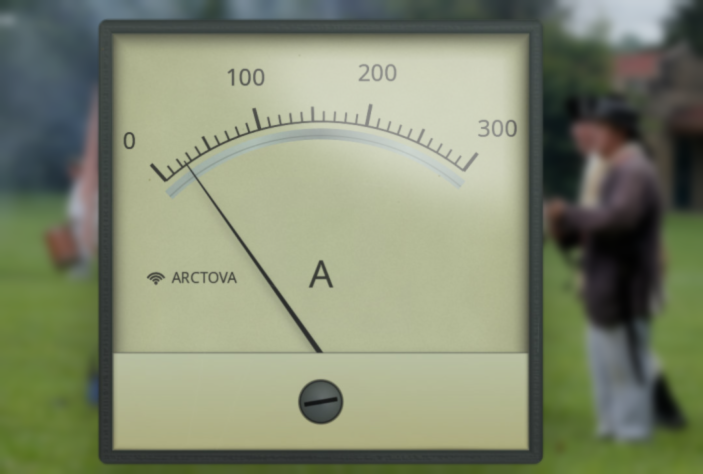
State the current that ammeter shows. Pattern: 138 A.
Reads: 25 A
